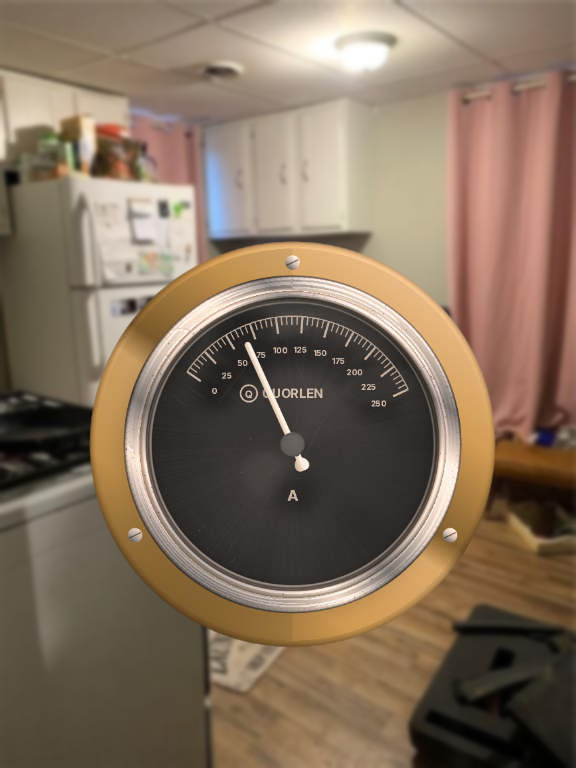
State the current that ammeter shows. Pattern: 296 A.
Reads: 65 A
